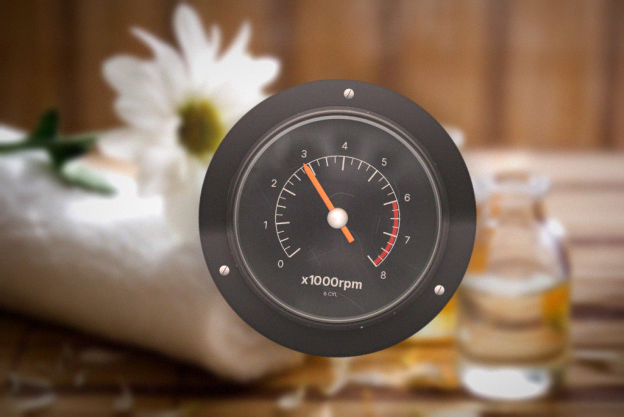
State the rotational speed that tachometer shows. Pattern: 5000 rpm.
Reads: 2875 rpm
